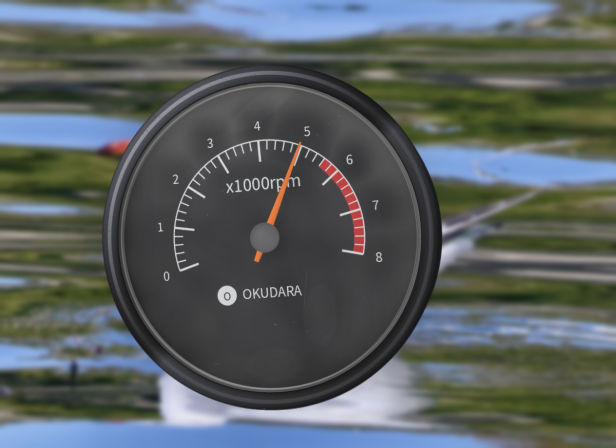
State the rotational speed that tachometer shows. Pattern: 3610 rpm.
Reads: 5000 rpm
